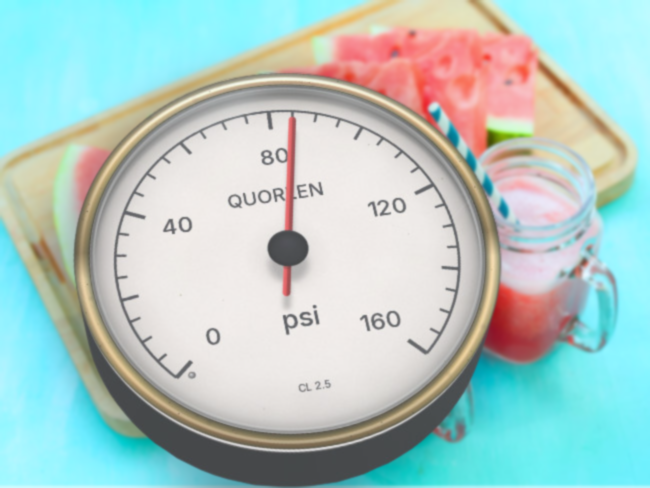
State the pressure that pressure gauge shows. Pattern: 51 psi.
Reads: 85 psi
